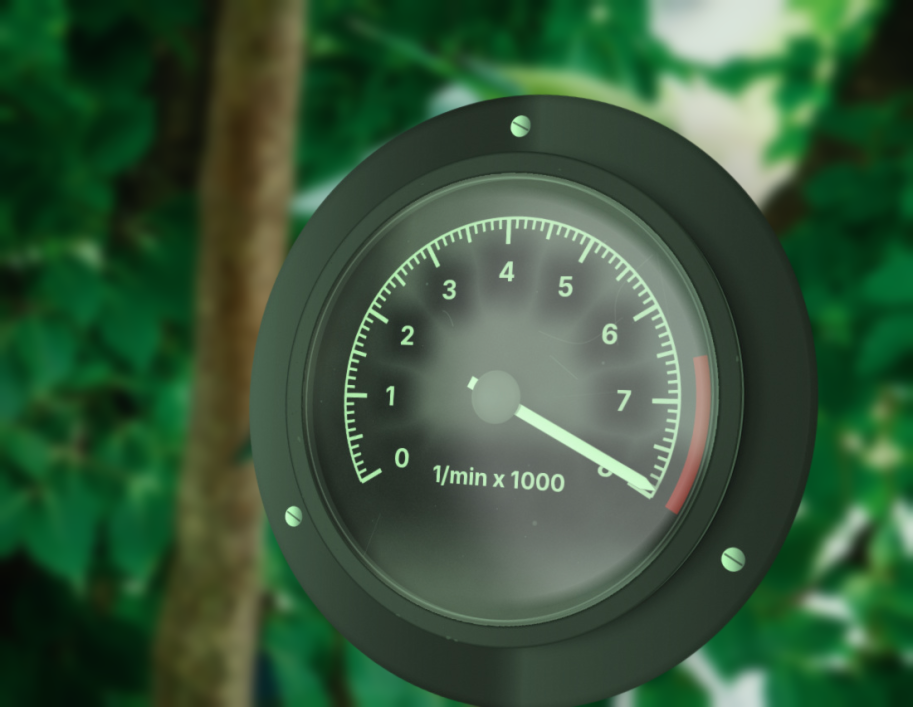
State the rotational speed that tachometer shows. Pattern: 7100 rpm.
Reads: 7900 rpm
